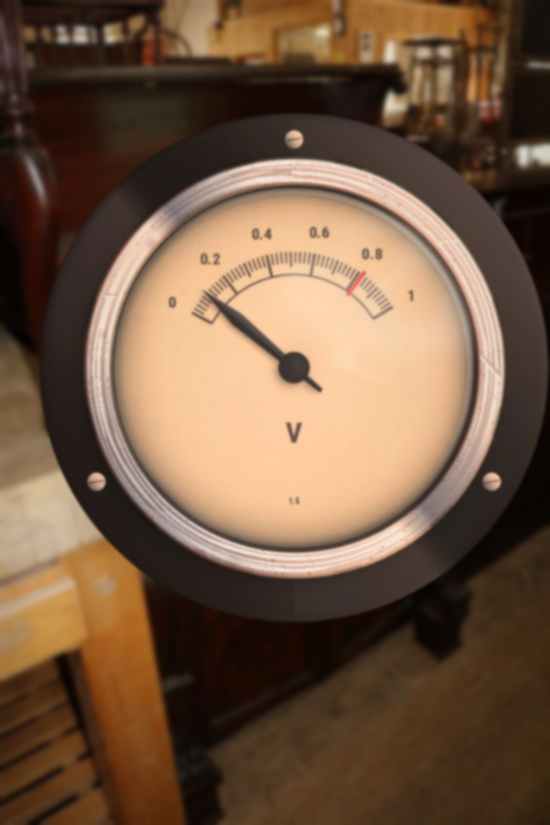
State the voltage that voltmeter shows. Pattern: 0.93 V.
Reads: 0.1 V
